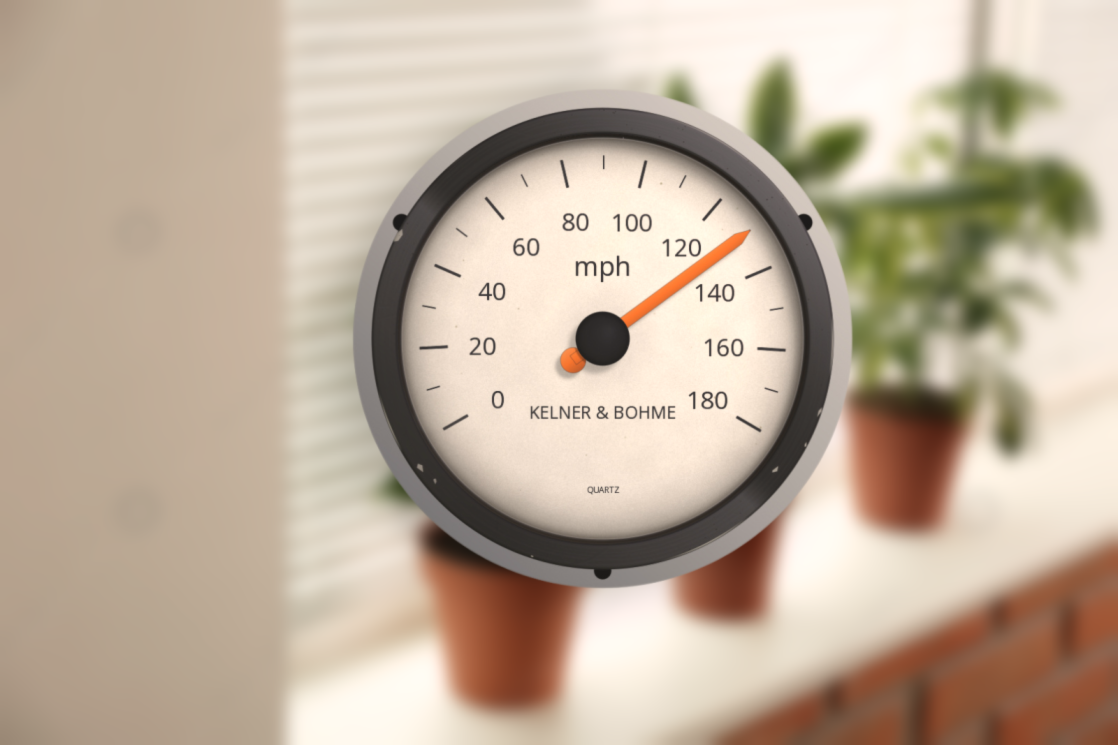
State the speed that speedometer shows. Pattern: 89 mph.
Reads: 130 mph
